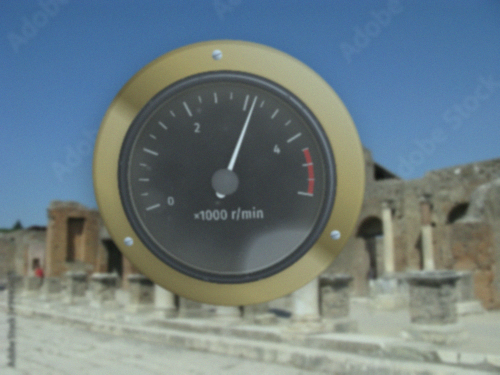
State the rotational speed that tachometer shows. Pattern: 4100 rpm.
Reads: 3125 rpm
